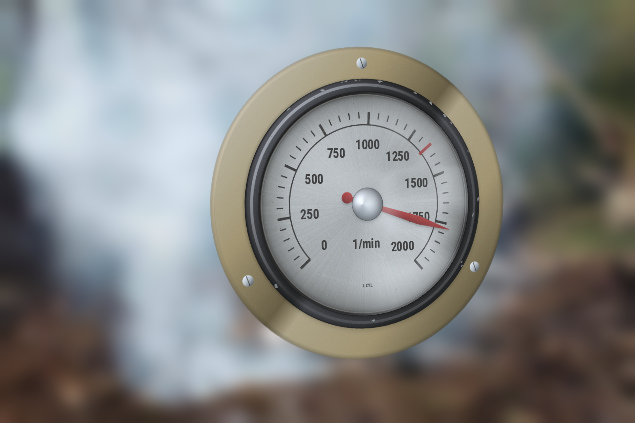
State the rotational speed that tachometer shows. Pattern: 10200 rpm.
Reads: 1775 rpm
